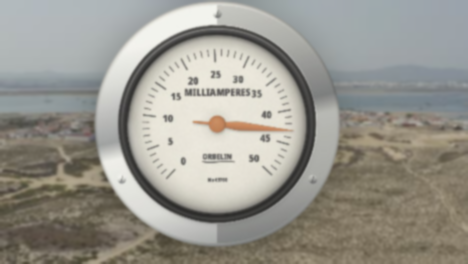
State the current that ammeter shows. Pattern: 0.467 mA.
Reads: 43 mA
